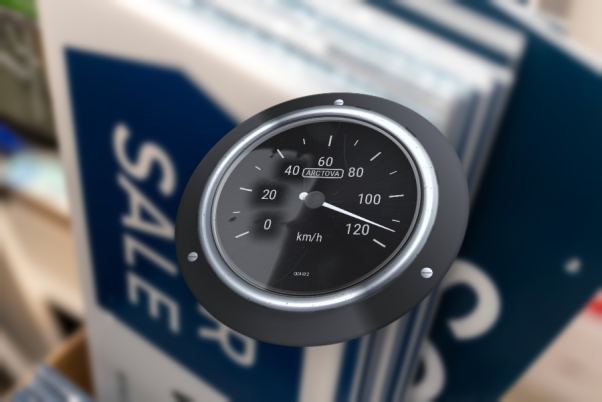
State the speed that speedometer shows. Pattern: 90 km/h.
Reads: 115 km/h
